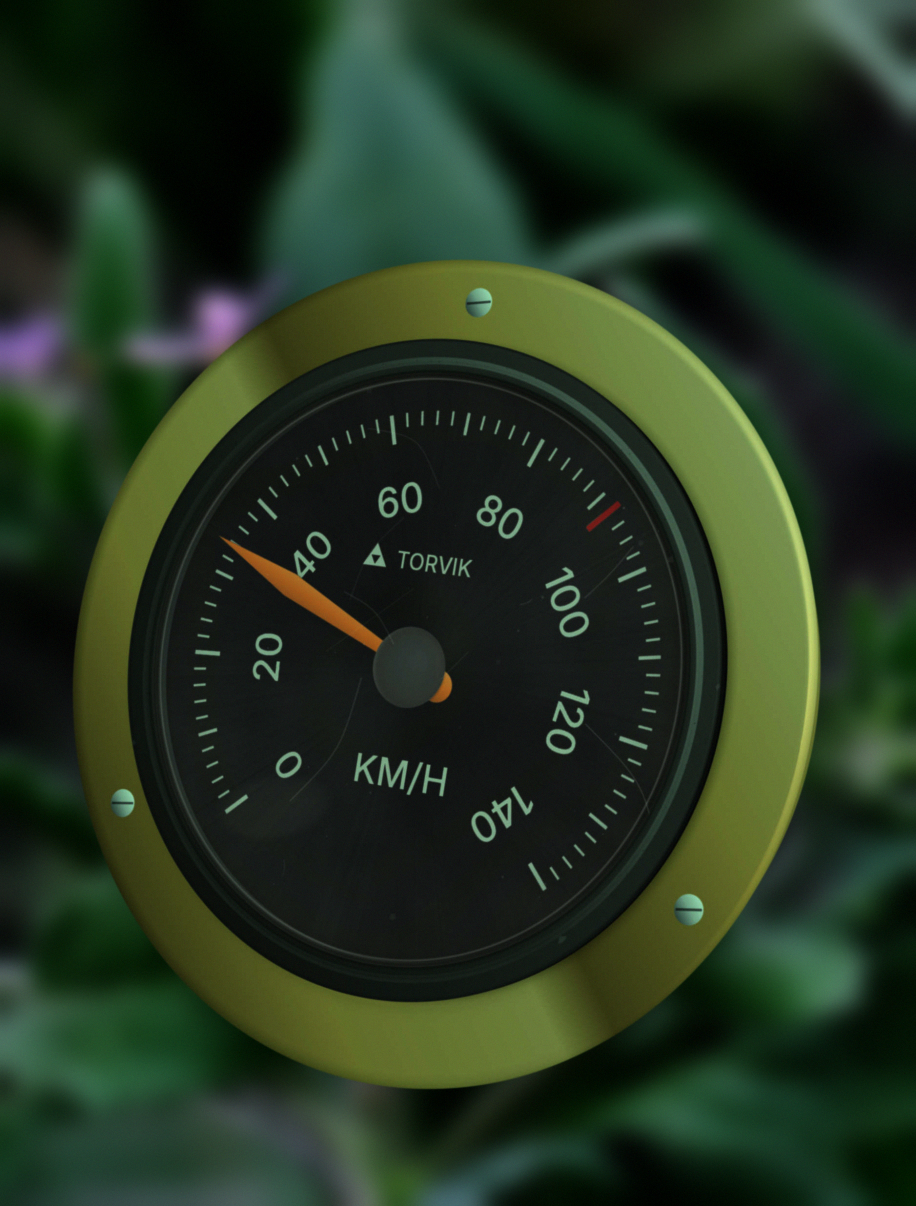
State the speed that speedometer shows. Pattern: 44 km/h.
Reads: 34 km/h
